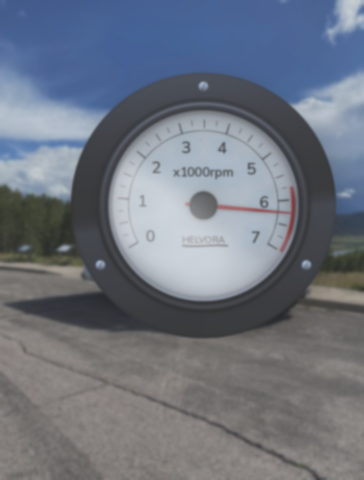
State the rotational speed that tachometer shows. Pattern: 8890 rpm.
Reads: 6250 rpm
